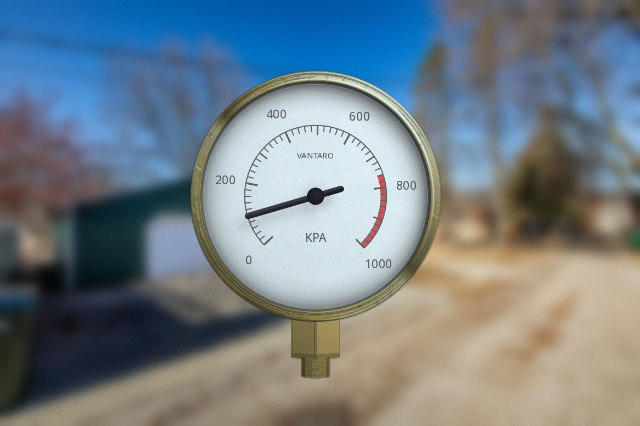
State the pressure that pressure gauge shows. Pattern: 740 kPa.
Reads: 100 kPa
